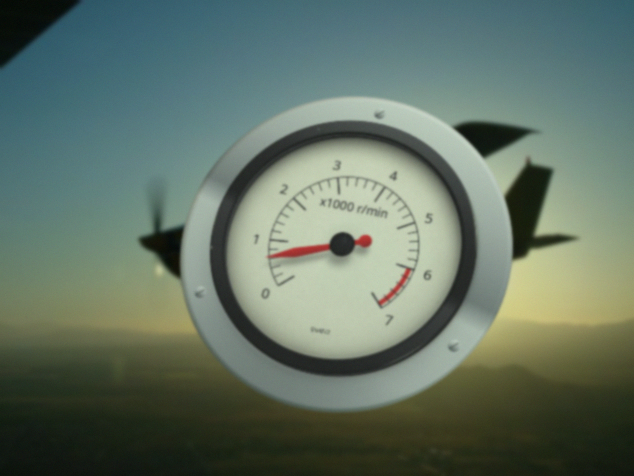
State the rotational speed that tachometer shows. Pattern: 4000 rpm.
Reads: 600 rpm
